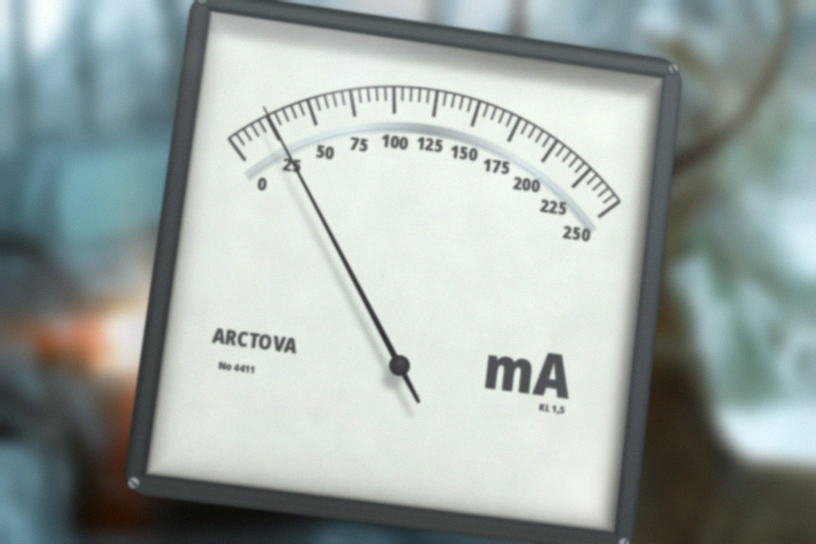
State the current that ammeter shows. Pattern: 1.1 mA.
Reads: 25 mA
